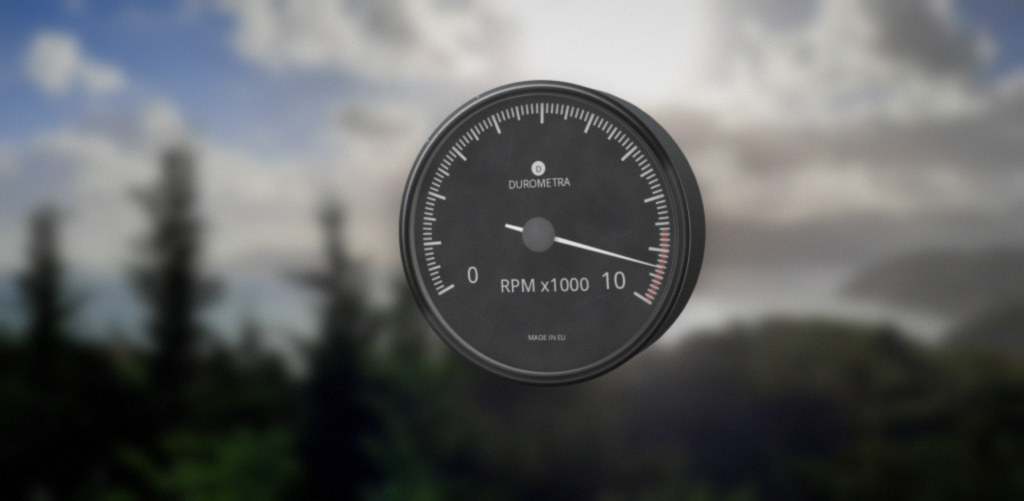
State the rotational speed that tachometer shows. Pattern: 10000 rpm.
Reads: 9300 rpm
